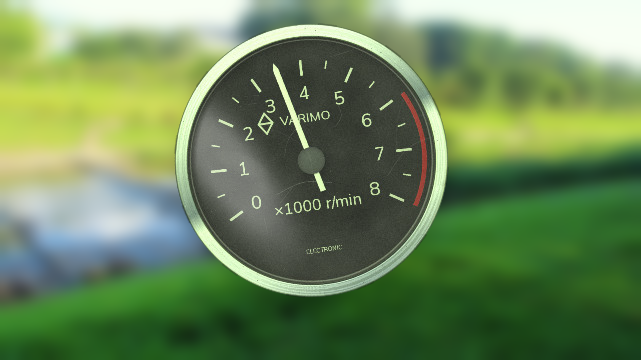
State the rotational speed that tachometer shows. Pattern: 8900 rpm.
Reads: 3500 rpm
